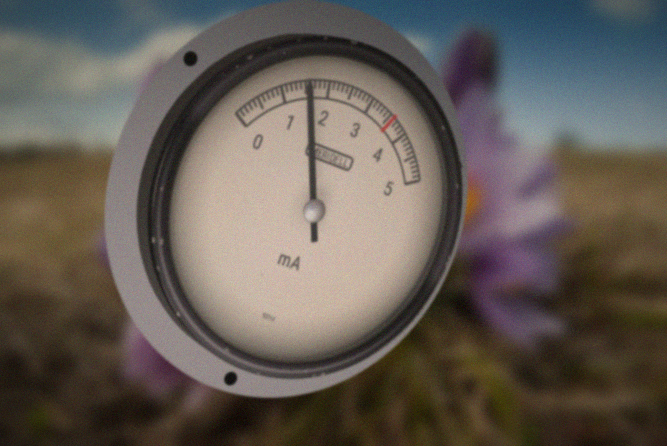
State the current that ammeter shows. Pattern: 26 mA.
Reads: 1.5 mA
